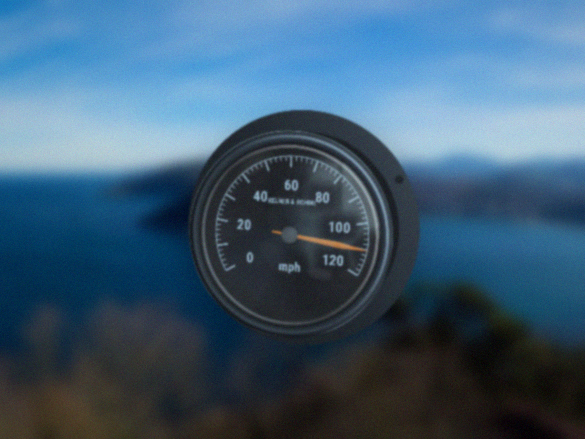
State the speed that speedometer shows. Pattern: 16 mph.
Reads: 110 mph
